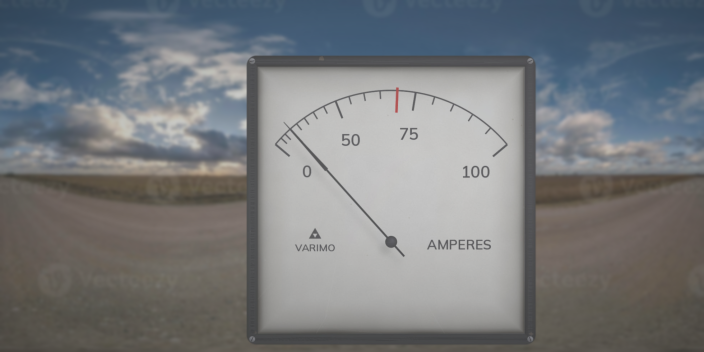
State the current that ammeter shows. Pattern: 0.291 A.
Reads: 25 A
